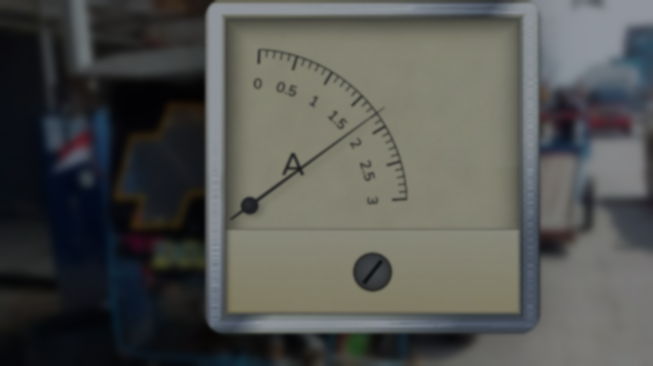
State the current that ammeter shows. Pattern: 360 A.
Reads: 1.8 A
